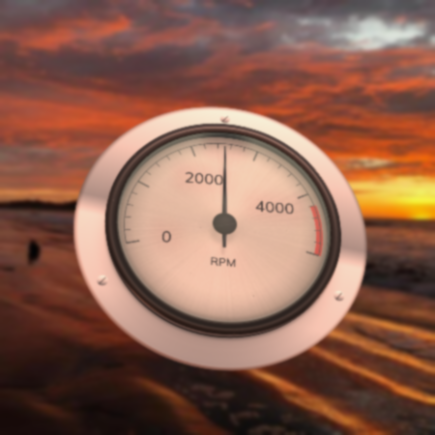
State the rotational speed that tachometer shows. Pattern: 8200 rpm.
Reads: 2500 rpm
